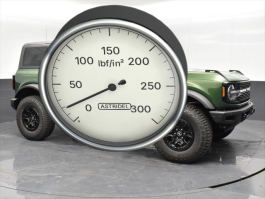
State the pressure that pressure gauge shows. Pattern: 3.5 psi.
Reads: 20 psi
